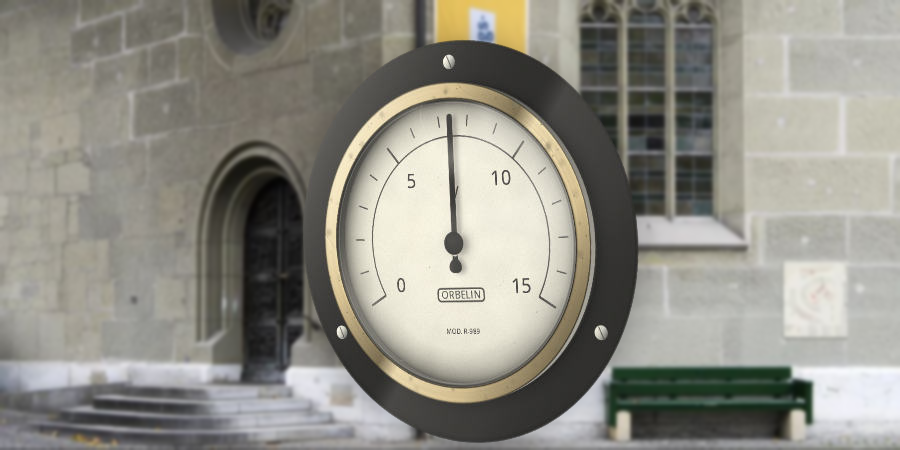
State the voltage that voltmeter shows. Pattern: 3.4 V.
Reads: 7.5 V
